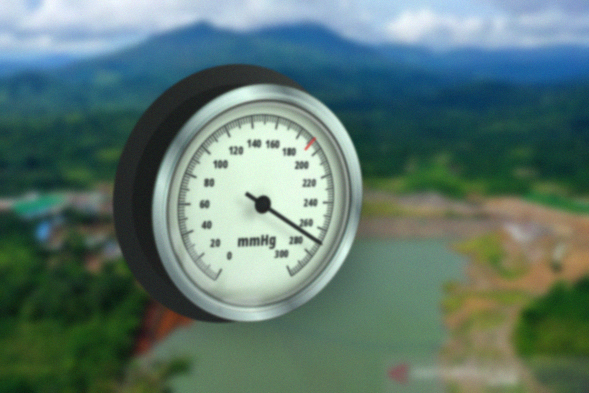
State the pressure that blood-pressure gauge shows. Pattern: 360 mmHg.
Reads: 270 mmHg
